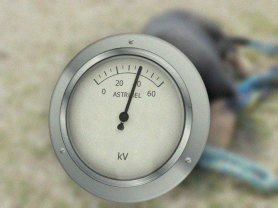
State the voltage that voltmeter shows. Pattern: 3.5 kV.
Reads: 40 kV
